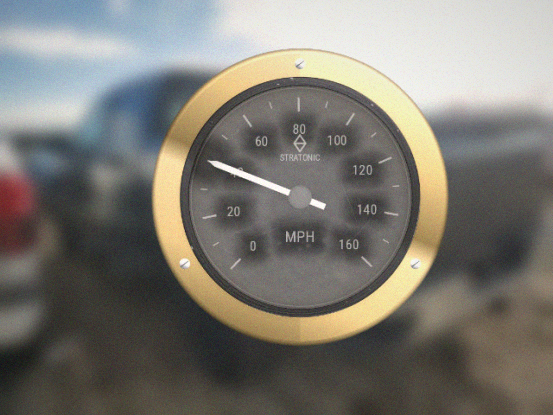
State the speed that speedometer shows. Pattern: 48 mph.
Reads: 40 mph
